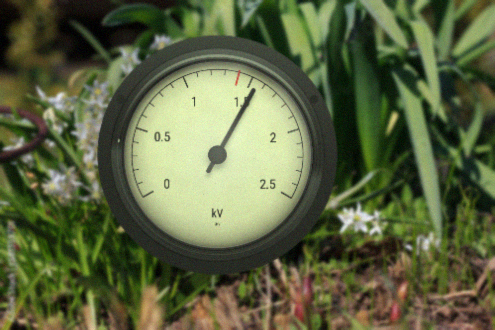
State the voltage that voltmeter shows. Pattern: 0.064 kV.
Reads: 1.55 kV
